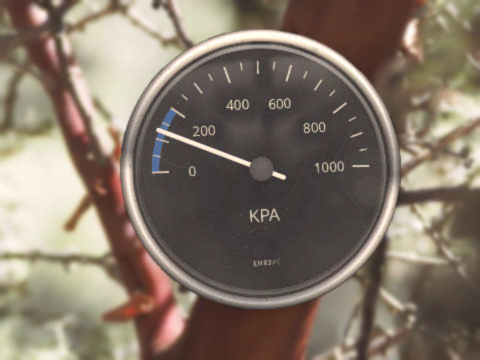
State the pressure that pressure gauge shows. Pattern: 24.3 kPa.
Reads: 125 kPa
